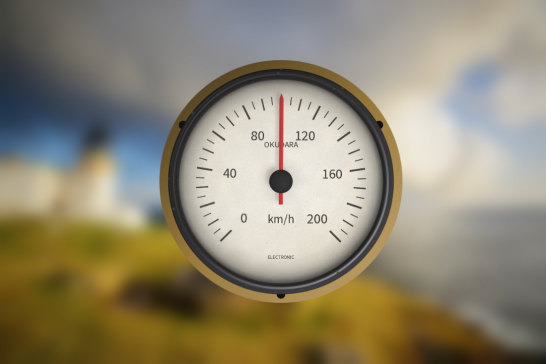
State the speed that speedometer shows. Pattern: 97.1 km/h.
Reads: 100 km/h
